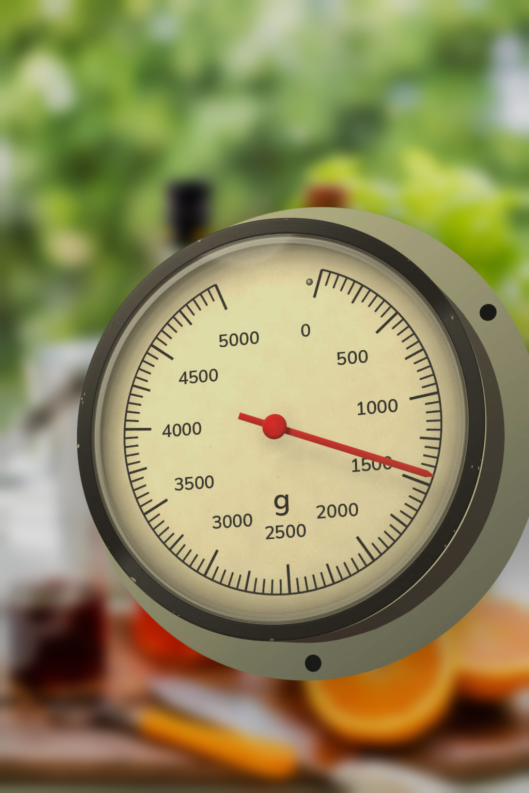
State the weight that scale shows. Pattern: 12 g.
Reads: 1450 g
